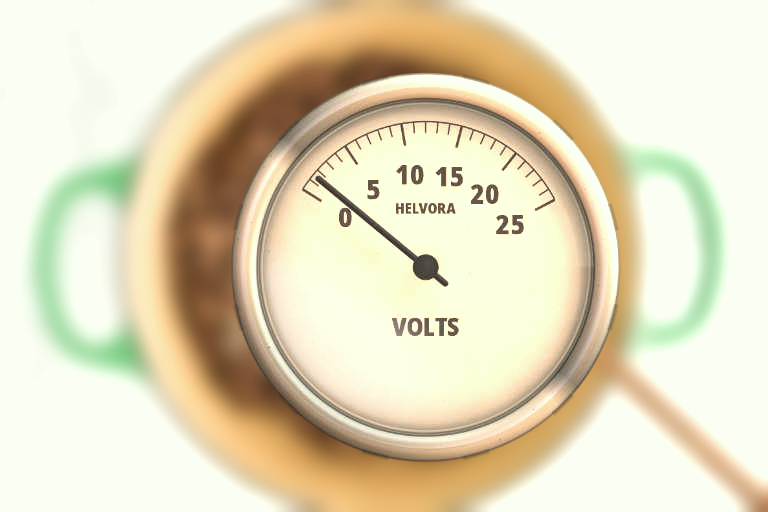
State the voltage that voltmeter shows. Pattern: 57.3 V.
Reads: 1.5 V
